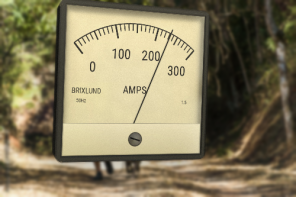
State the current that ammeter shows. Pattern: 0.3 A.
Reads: 230 A
